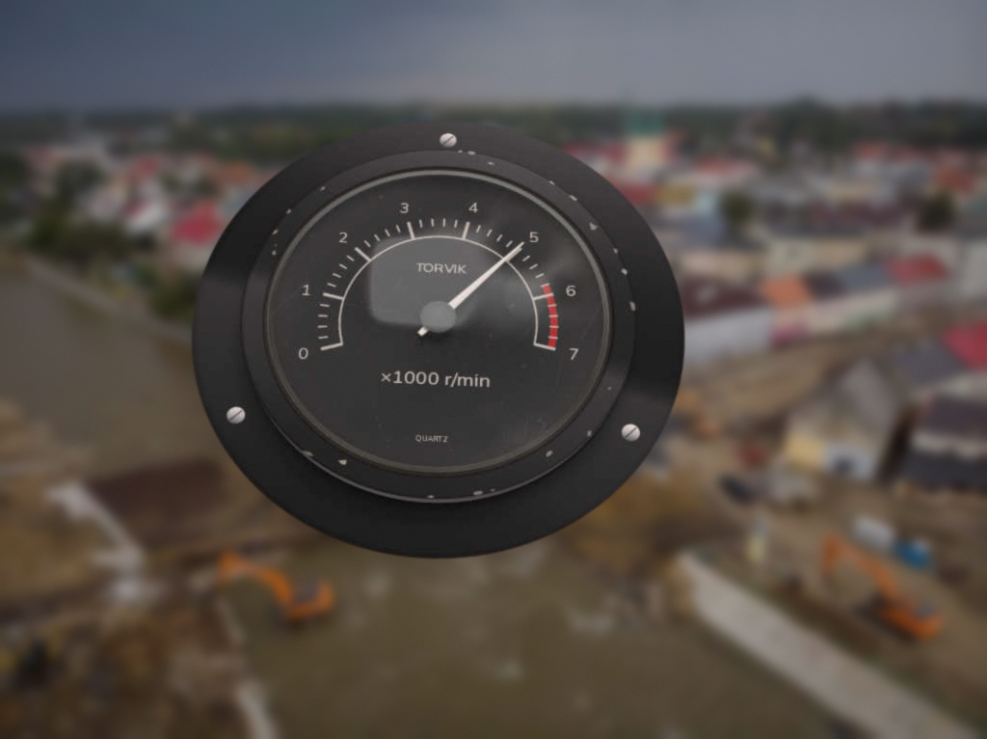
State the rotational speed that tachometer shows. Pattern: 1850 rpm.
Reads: 5000 rpm
